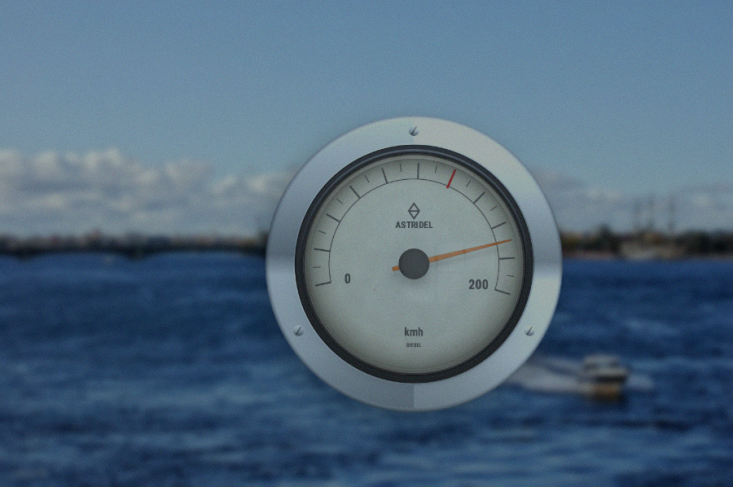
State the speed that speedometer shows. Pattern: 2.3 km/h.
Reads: 170 km/h
